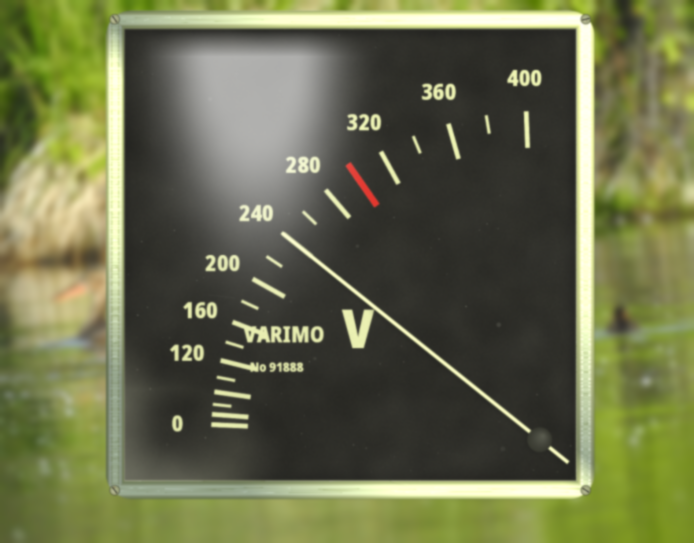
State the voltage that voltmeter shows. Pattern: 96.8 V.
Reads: 240 V
